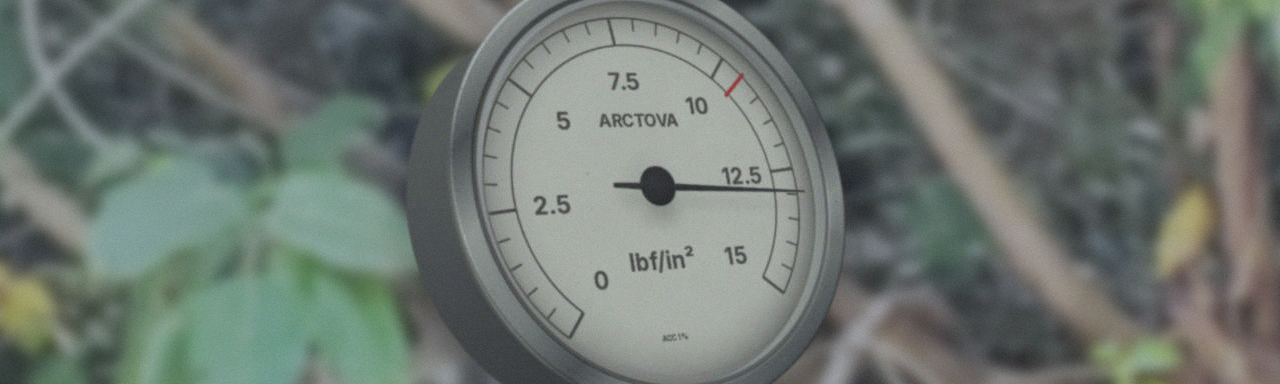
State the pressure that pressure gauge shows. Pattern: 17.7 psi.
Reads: 13 psi
